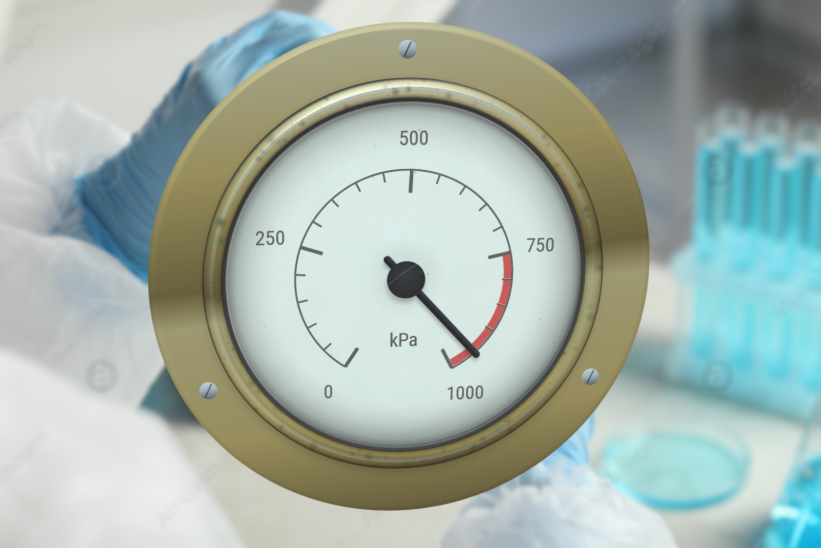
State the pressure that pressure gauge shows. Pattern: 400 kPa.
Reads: 950 kPa
